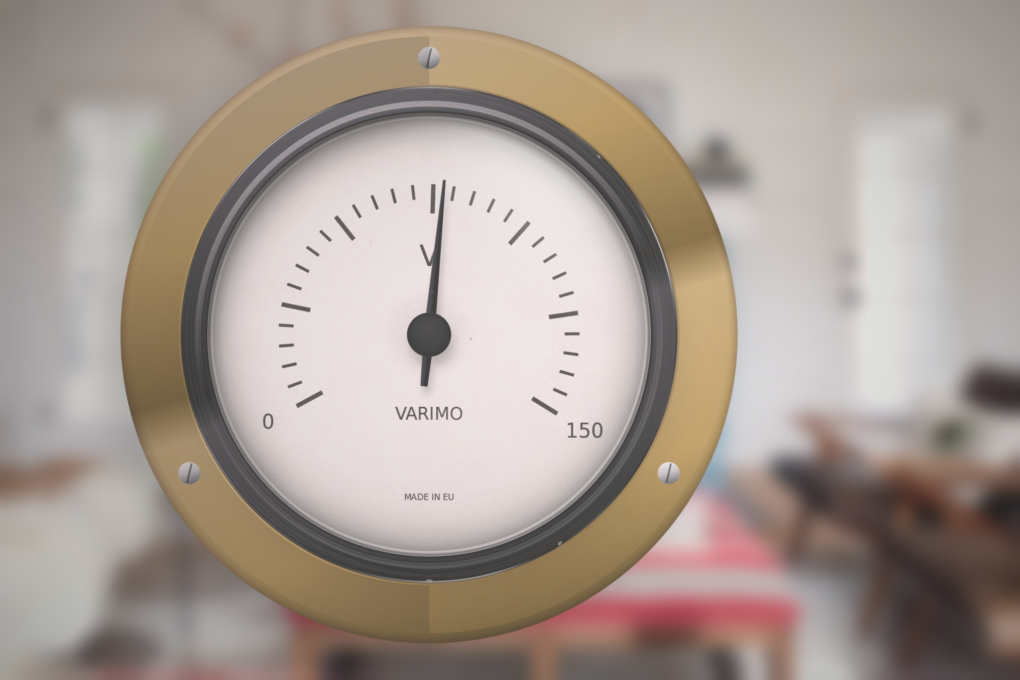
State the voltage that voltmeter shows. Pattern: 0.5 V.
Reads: 77.5 V
